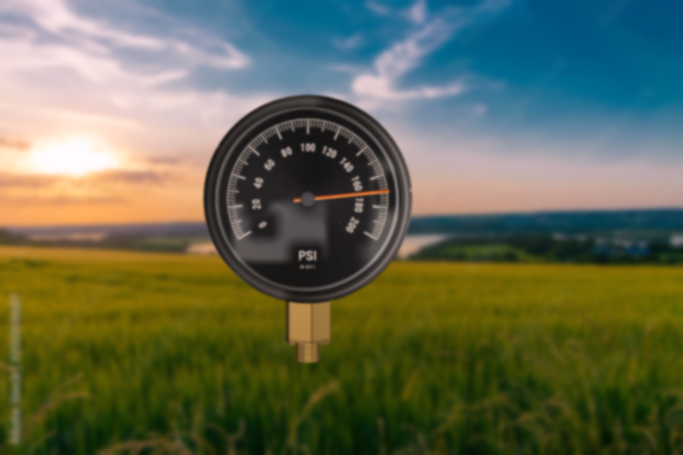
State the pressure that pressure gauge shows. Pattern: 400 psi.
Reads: 170 psi
